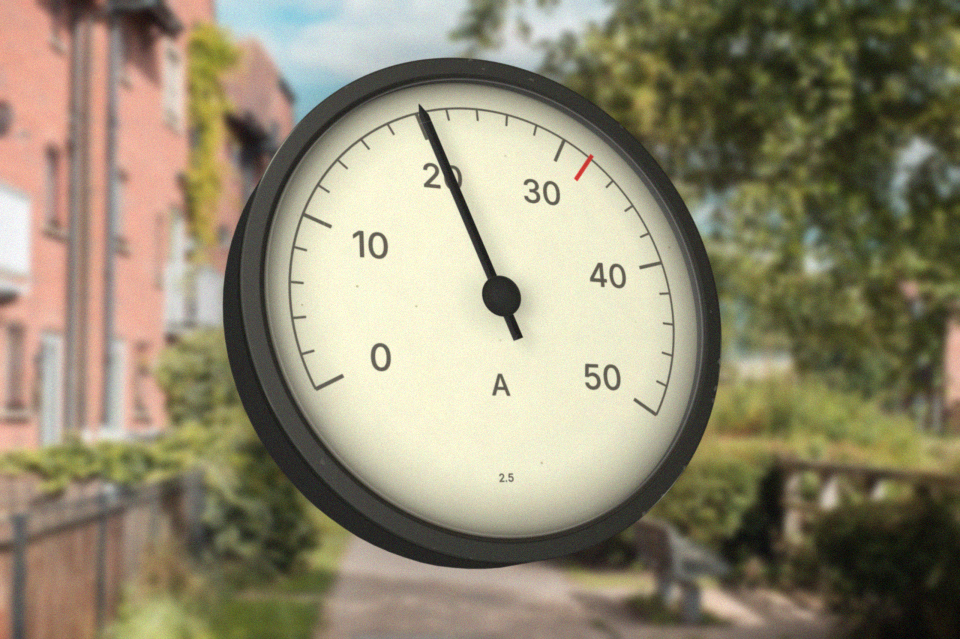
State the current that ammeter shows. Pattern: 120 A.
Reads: 20 A
